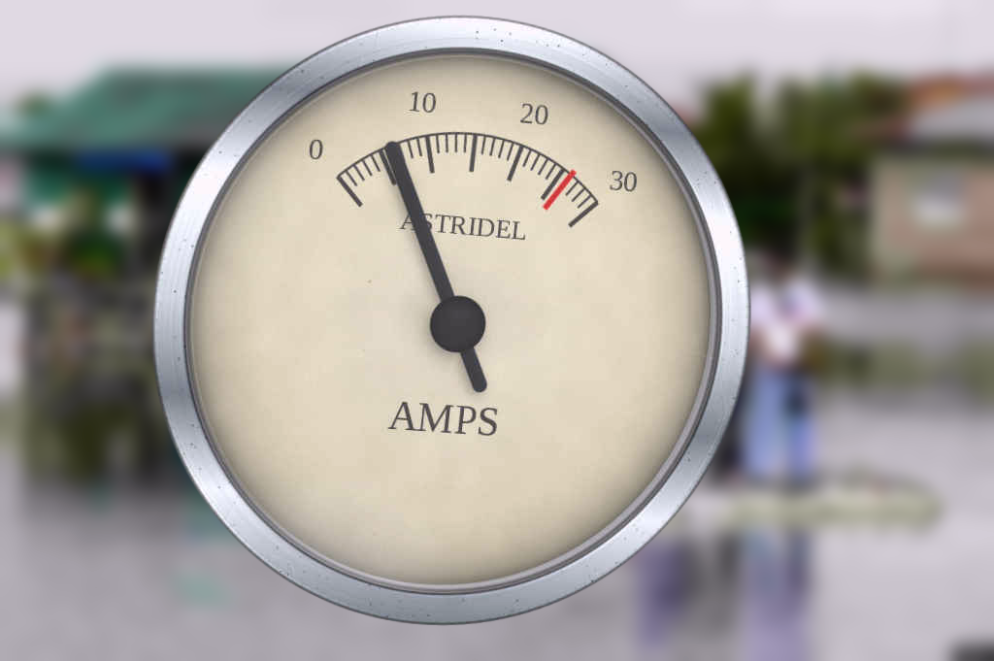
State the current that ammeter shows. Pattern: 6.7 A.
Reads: 6 A
